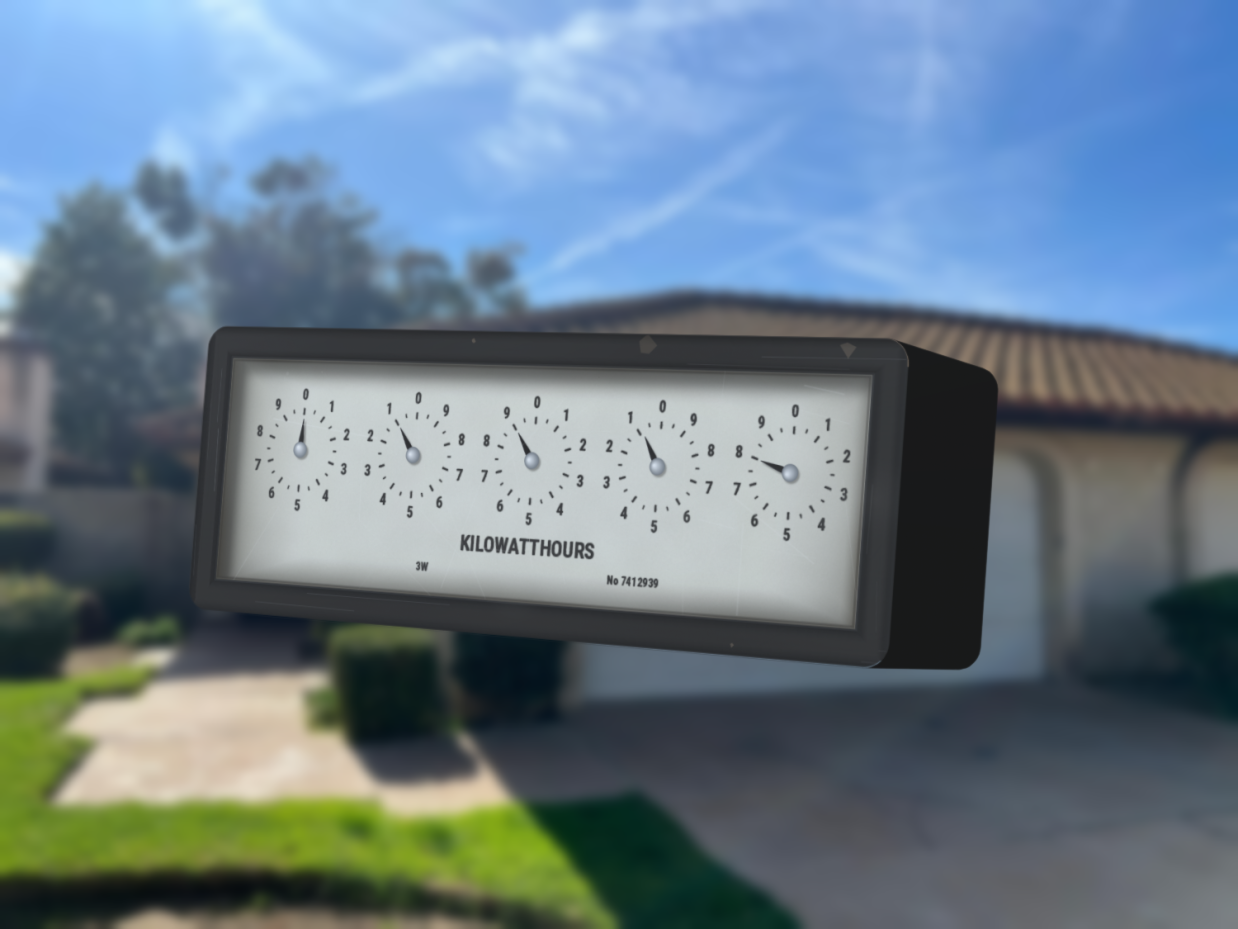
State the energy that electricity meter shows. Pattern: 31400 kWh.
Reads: 908 kWh
